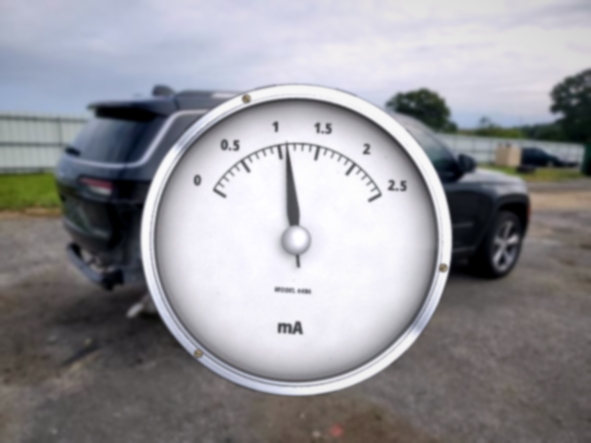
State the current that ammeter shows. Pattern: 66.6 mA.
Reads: 1.1 mA
